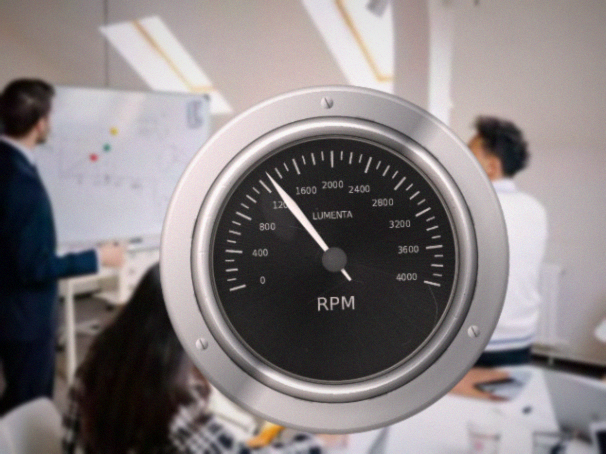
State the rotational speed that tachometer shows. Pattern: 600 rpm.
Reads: 1300 rpm
